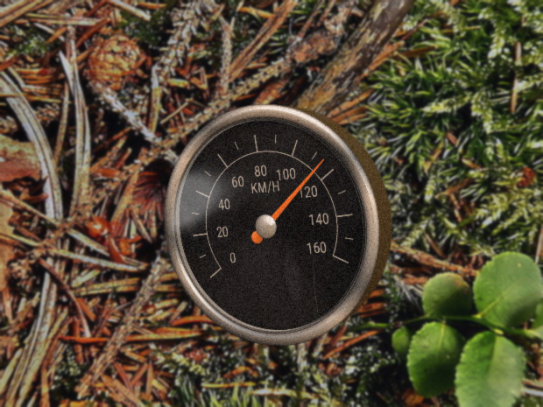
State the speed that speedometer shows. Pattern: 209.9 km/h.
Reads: 115 km/h
